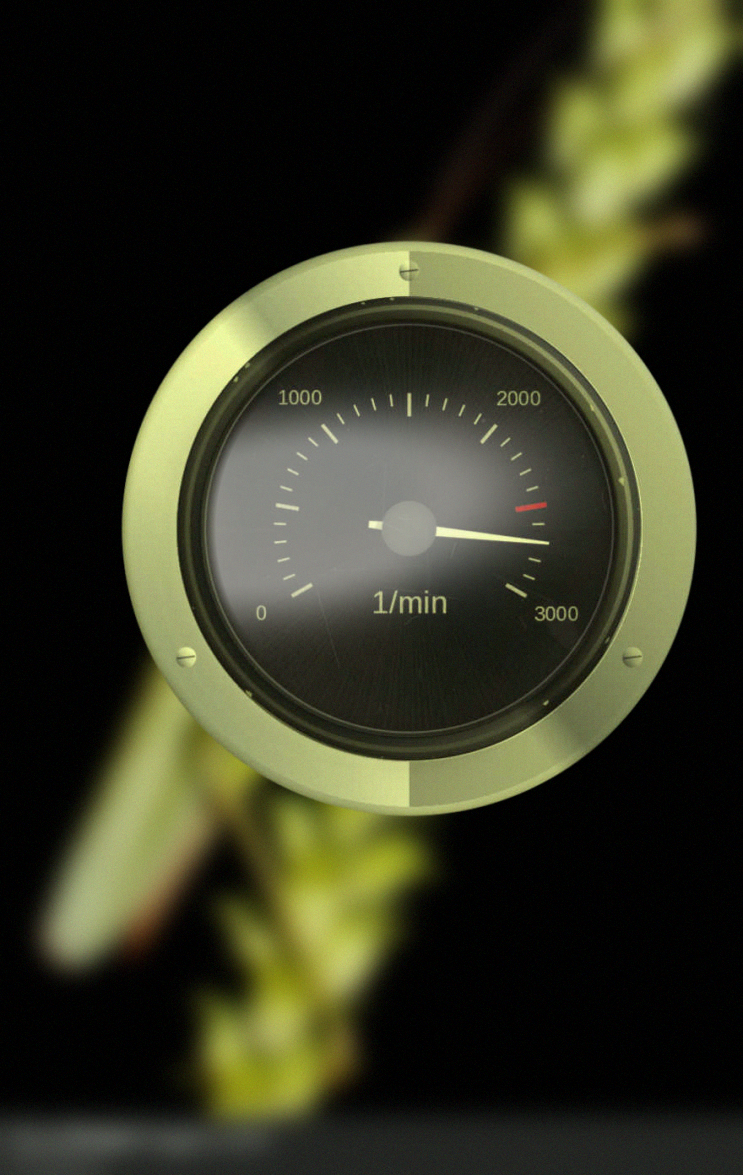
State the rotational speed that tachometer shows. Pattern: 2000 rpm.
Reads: 2700 rpm
